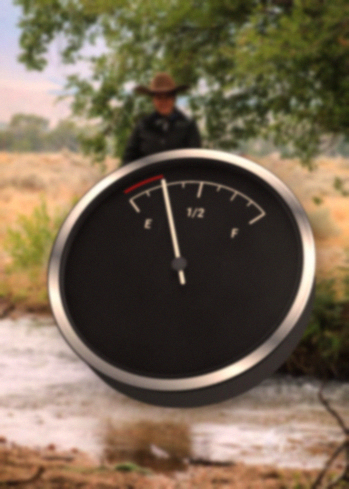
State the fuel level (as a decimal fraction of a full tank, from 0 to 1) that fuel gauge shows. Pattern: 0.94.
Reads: 0.25
